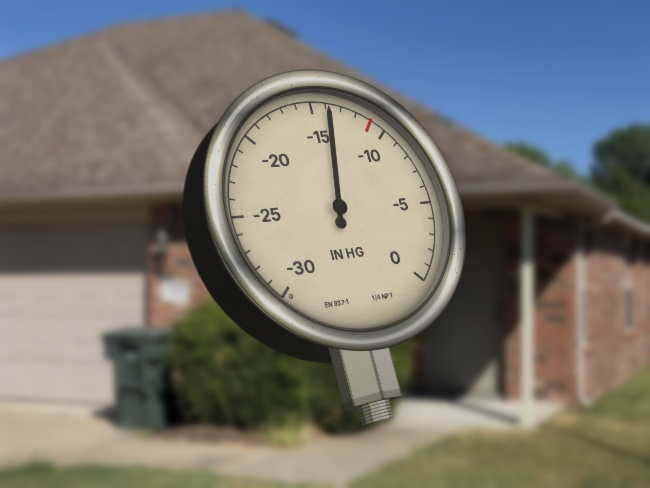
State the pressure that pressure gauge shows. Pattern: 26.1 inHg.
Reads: -14 inHg
